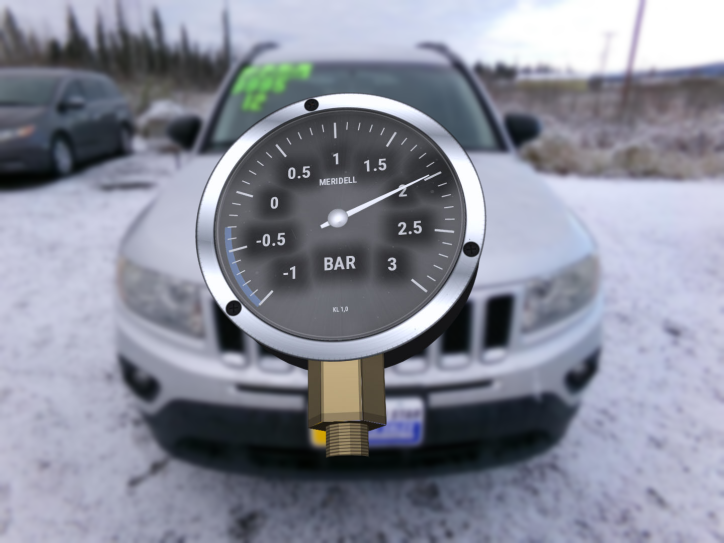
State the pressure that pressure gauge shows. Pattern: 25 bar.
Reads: 2 bar
